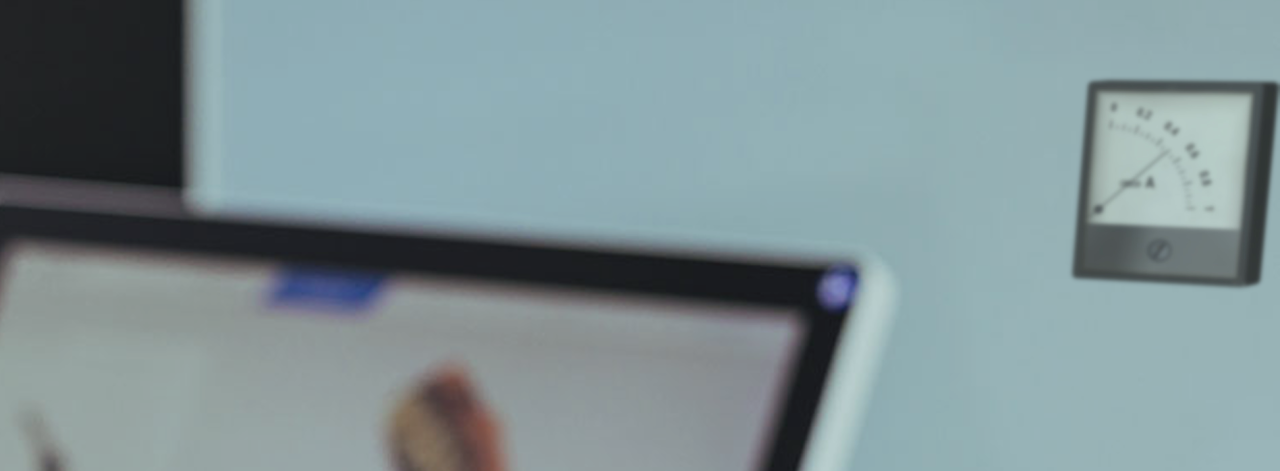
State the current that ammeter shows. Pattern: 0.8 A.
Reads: 0.5 A
